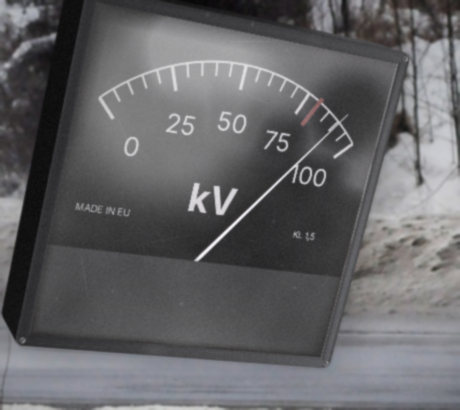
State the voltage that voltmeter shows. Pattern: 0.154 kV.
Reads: 90 kV
